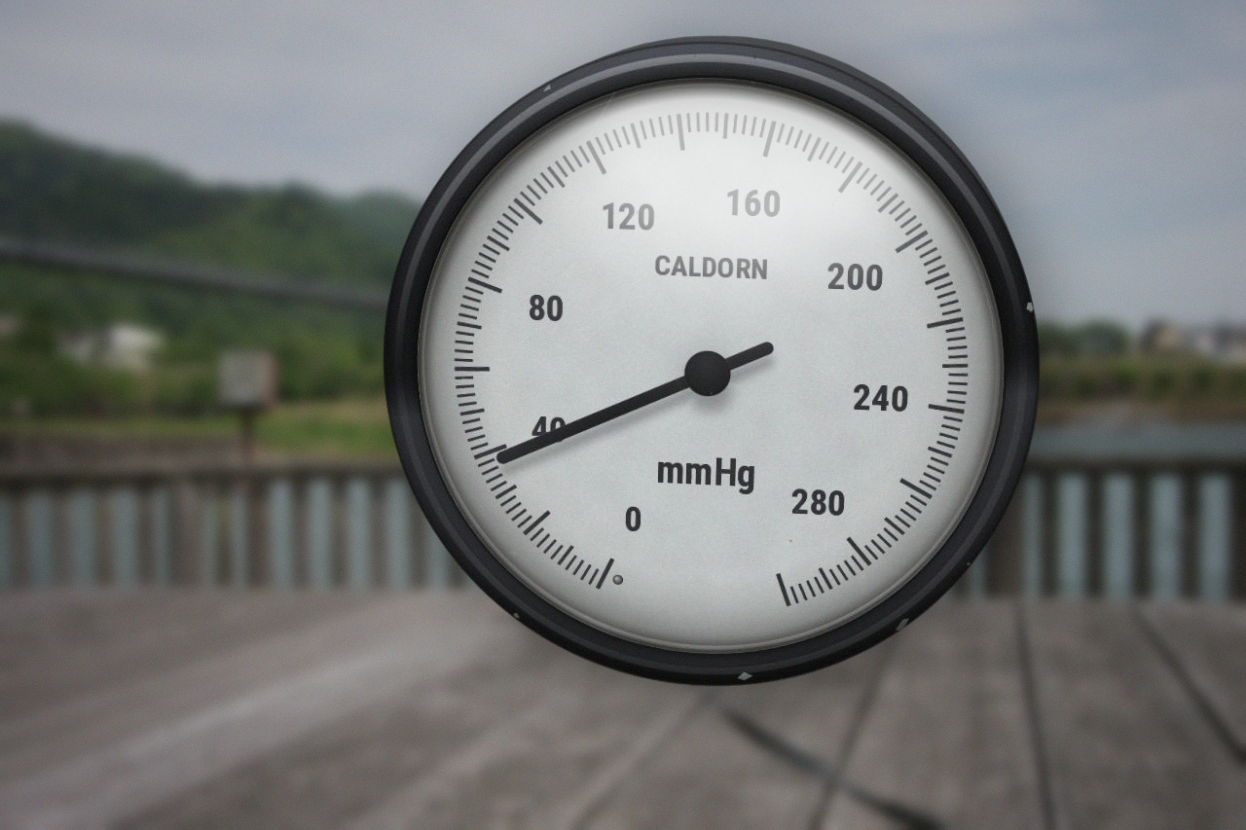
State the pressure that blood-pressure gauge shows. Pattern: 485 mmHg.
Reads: 38 mmHg
